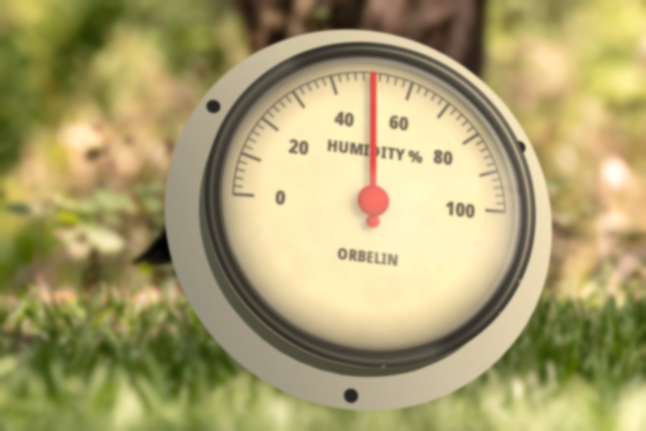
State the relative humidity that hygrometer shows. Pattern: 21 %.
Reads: 50 %
